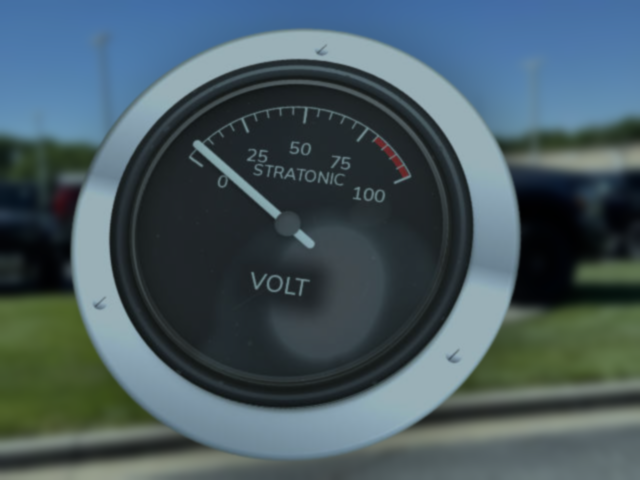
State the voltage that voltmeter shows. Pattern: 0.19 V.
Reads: 5 V
